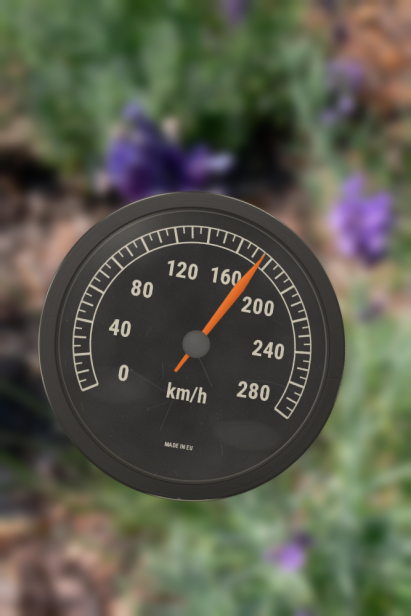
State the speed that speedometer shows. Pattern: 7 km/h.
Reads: 175 km/h
